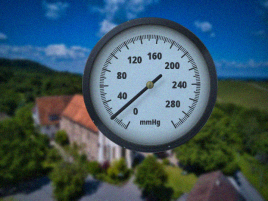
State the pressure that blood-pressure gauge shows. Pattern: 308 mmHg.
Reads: 20 mmHg
